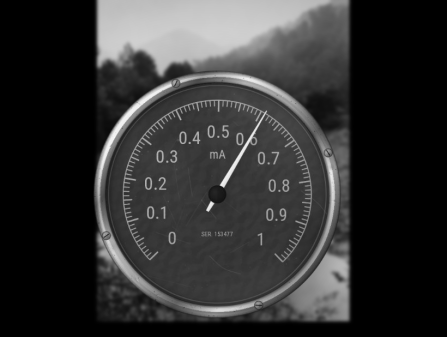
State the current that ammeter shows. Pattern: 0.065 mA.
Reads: 0.61 mA
